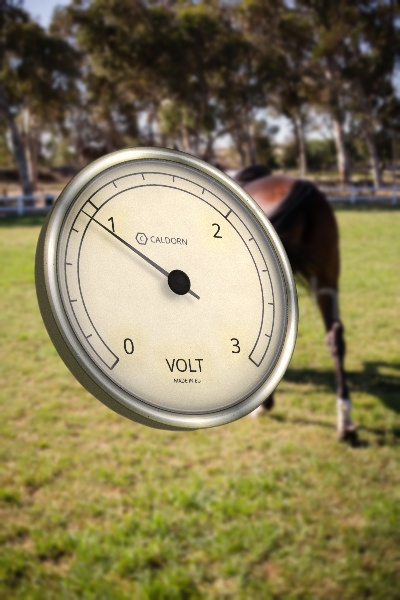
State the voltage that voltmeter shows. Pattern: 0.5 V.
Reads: 0.9 V
